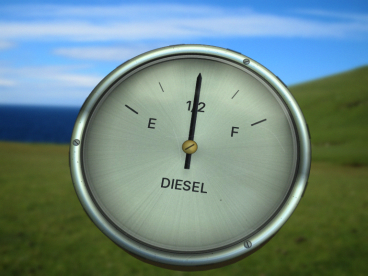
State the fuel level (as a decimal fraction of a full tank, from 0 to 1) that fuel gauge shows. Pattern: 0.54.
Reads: 0.5
